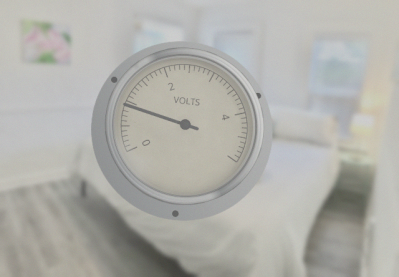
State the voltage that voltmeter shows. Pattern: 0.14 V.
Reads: 0.9 V
